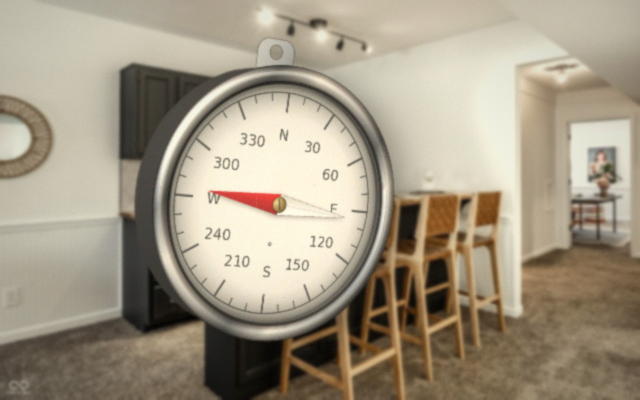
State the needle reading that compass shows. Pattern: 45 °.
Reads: 275 °
